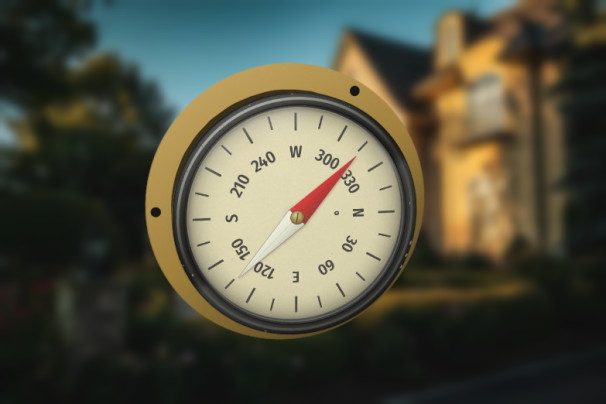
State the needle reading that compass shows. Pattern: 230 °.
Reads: 315 °
